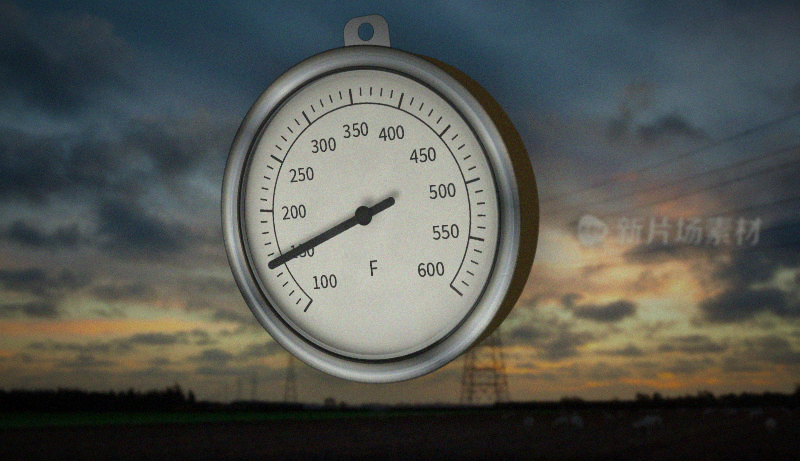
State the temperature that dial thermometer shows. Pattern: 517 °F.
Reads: 150 °F
